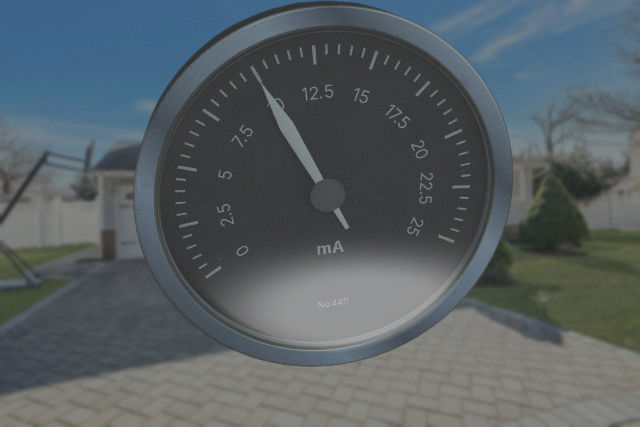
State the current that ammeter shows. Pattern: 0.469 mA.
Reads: 10 mA
